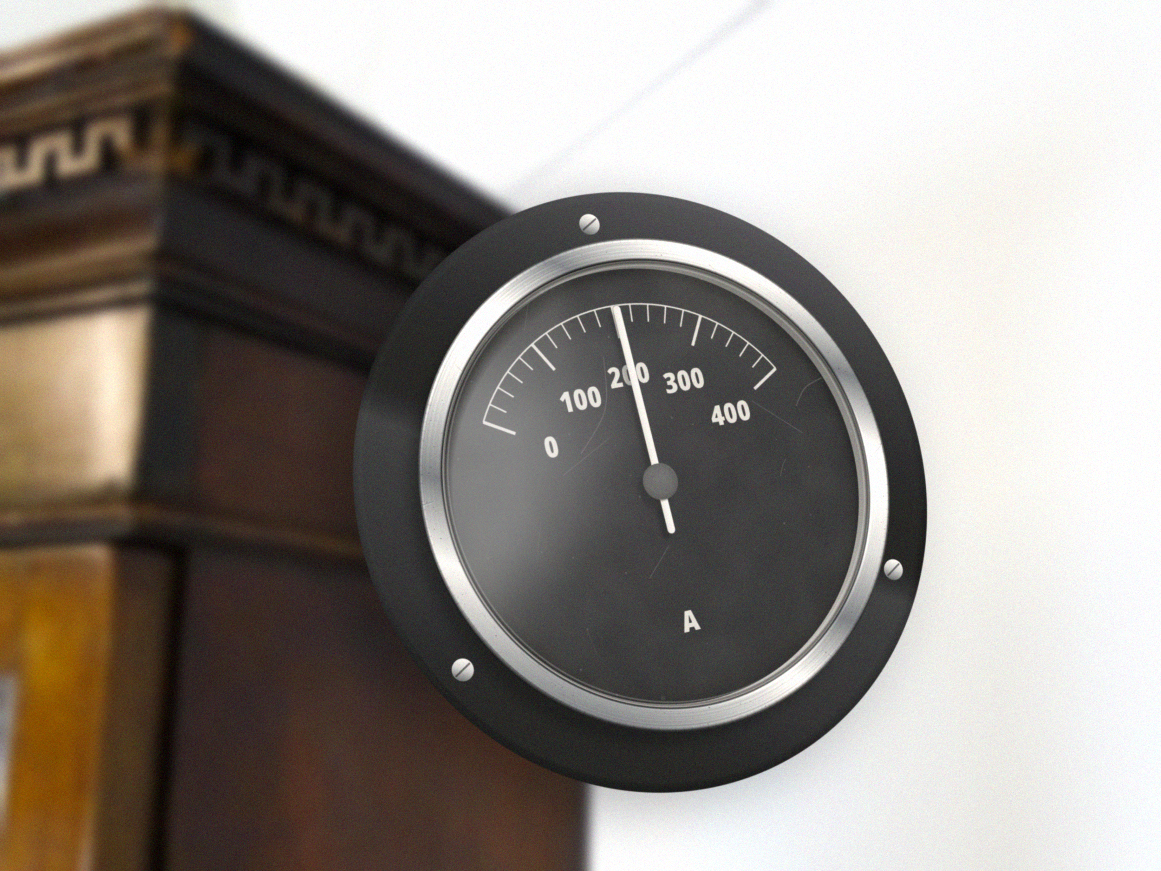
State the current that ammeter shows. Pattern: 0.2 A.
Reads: 200 A
